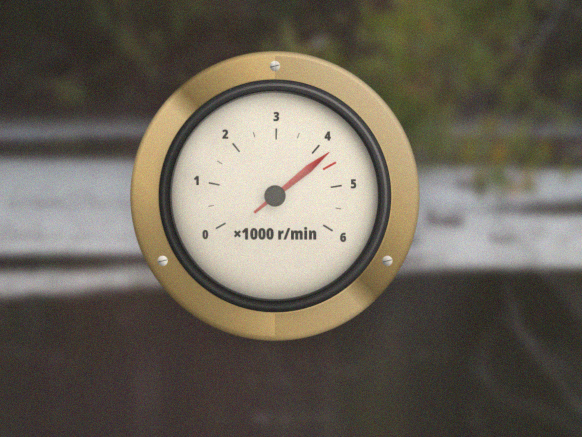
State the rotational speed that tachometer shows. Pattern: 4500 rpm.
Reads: 4250 rpm
